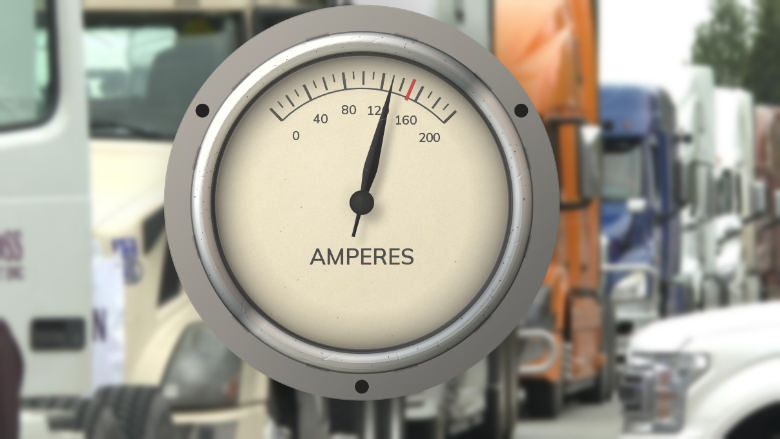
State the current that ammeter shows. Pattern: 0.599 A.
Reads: 130 A
